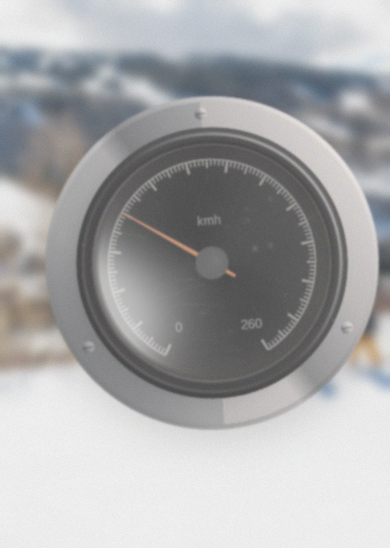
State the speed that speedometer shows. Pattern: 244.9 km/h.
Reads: 80 km/h
